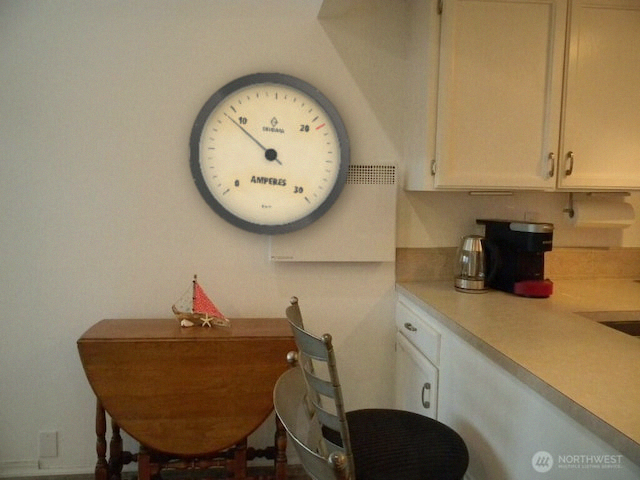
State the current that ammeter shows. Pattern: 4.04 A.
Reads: 9 A
